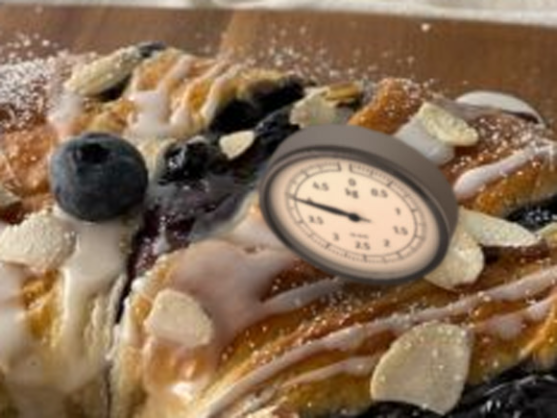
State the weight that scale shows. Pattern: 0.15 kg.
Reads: 4 kg
